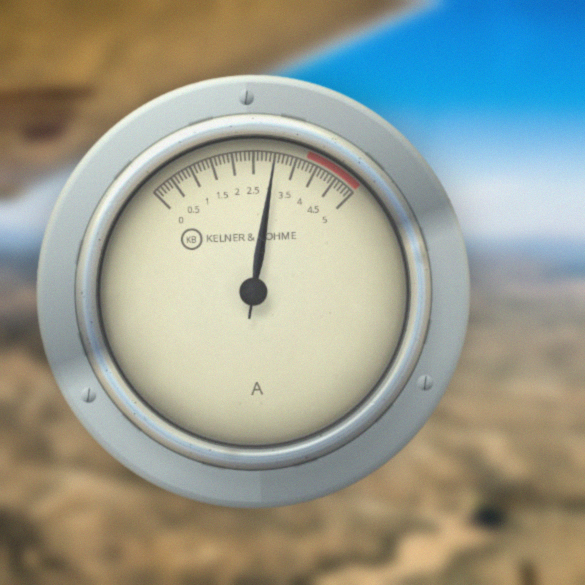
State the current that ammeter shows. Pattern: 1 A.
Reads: 3 A
